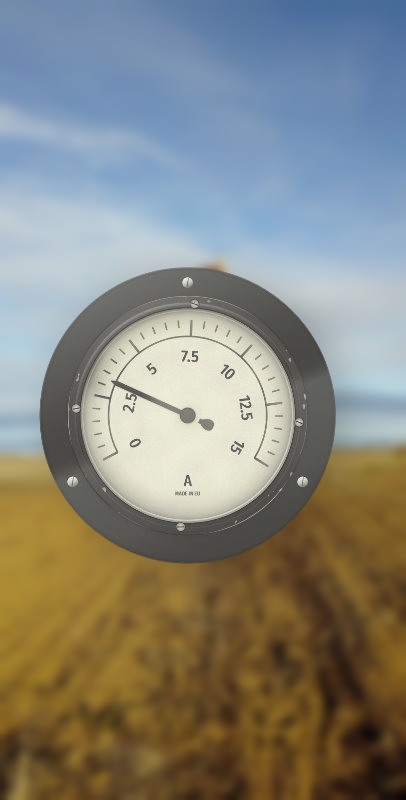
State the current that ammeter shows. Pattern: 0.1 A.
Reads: 3.25 A
